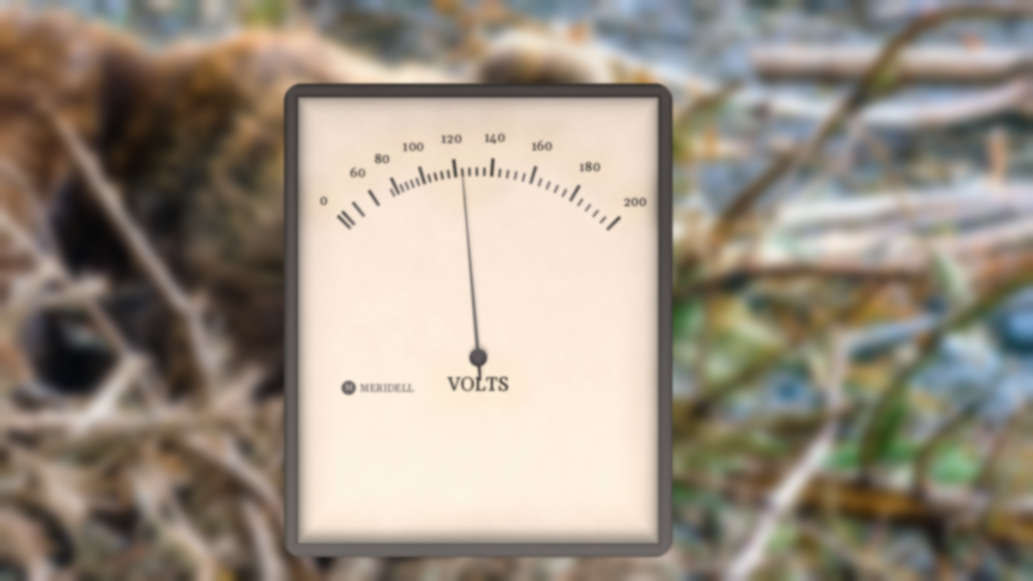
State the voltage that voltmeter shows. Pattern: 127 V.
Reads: 124 V
